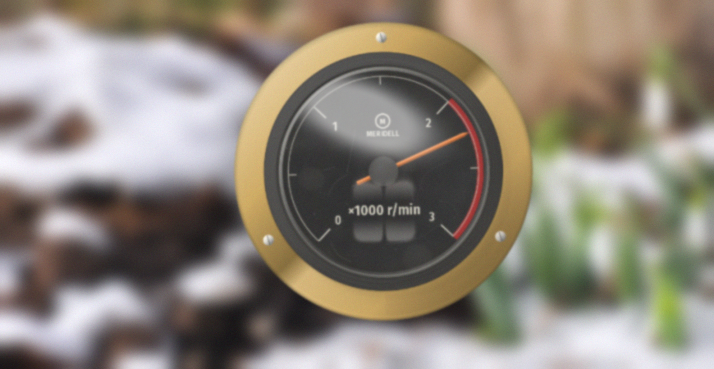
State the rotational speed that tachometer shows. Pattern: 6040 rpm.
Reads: 2250 rpm
